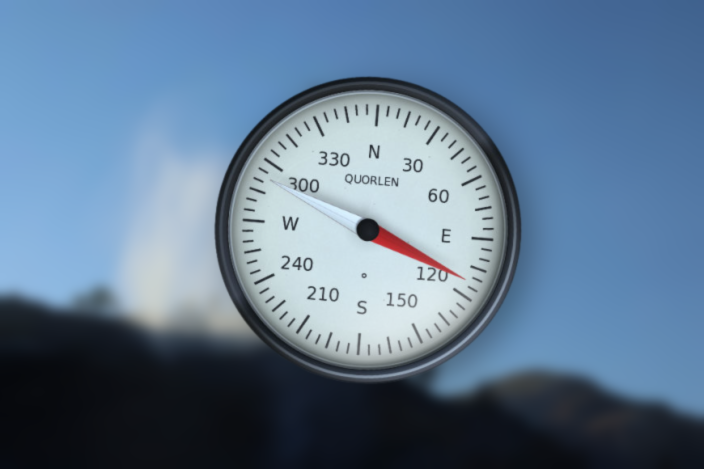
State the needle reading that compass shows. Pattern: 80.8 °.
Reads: 112.5 °
